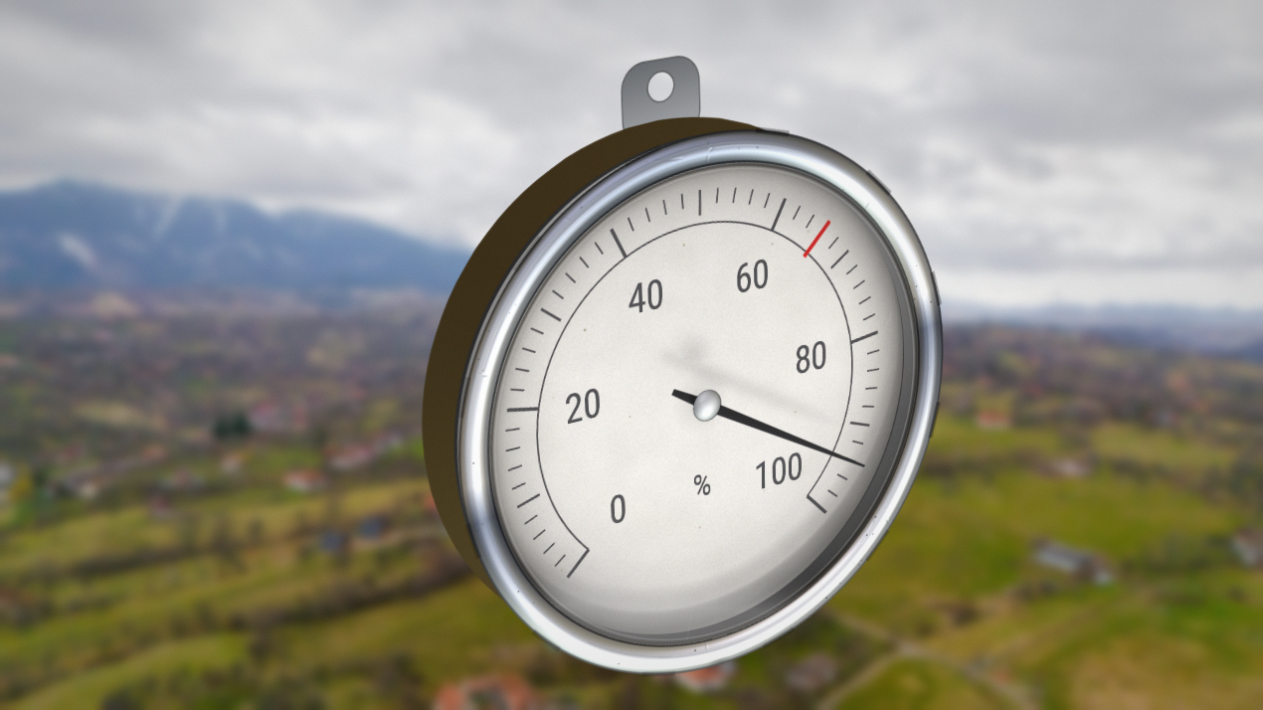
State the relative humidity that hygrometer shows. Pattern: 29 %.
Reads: 94 %
